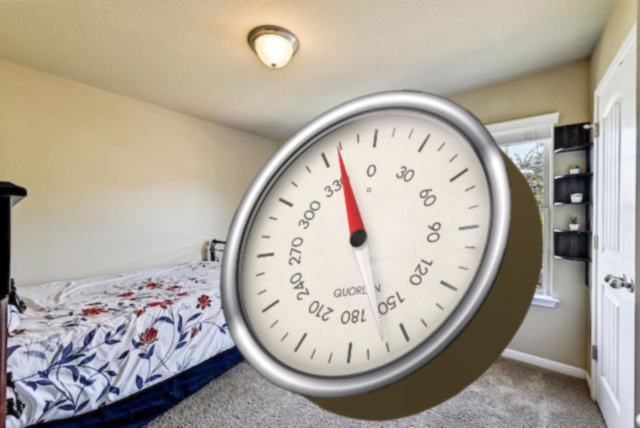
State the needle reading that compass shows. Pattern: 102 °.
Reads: 340 °
